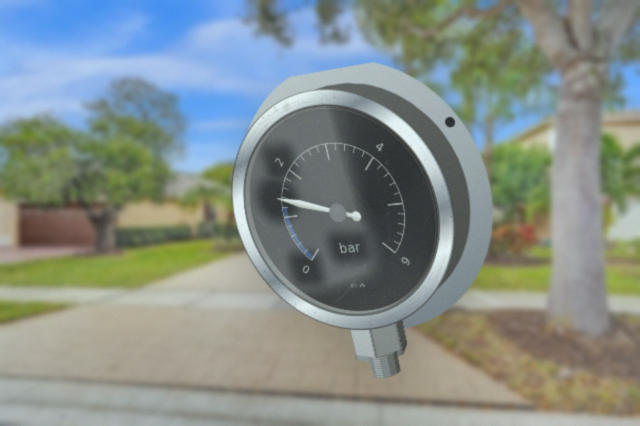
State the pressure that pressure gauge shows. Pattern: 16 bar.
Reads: 1.4 bar
